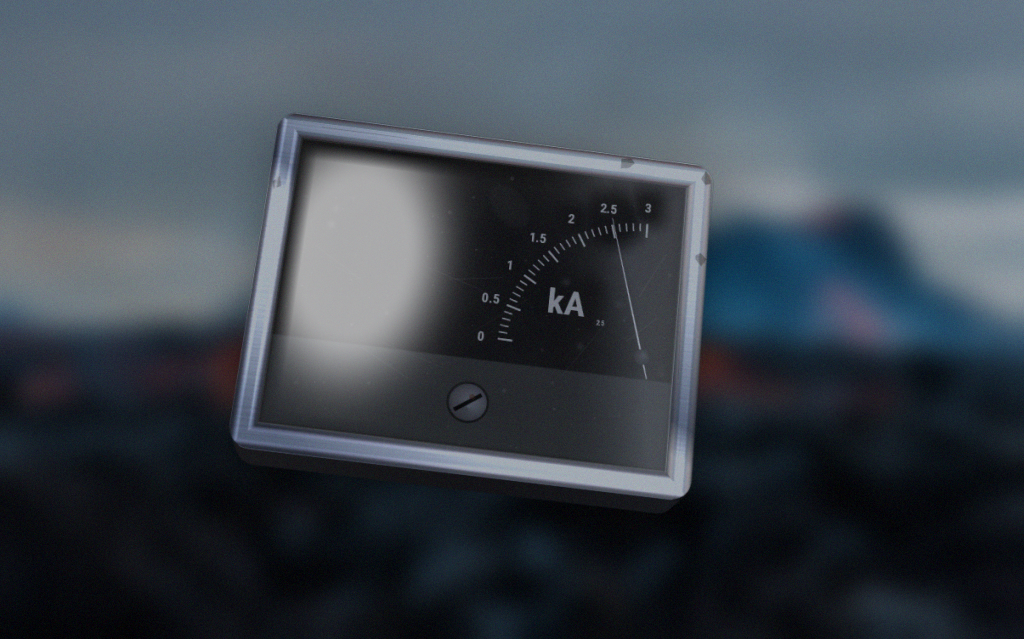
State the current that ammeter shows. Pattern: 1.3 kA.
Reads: 2.5 kA
